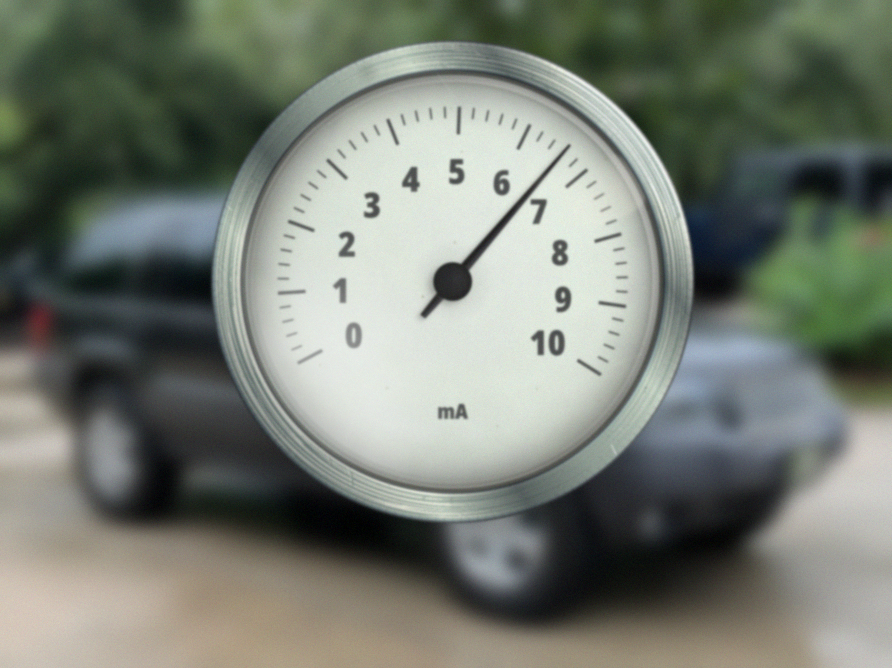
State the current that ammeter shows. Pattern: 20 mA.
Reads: 6.6 mA
